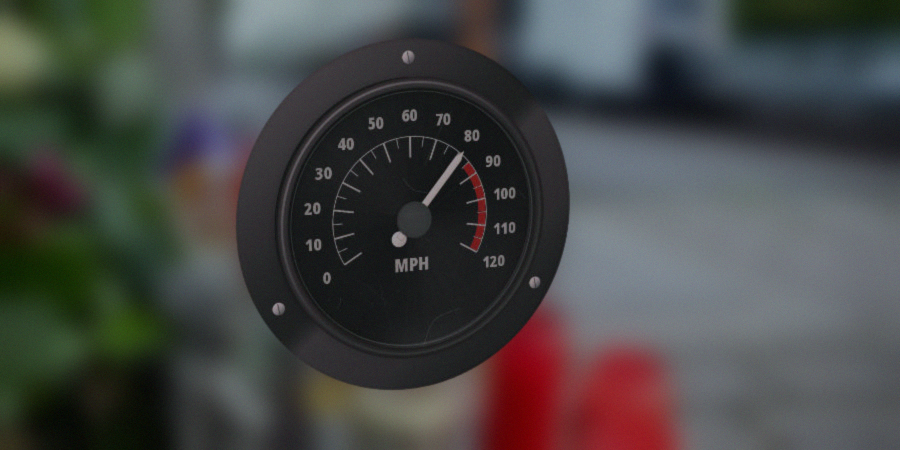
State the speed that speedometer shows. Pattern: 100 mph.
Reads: 80 mph
